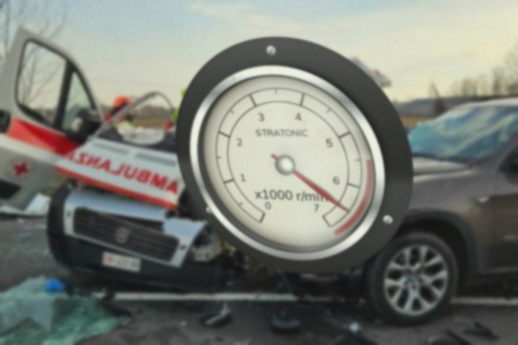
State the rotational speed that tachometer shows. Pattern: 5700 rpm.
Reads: 6500 rpm
